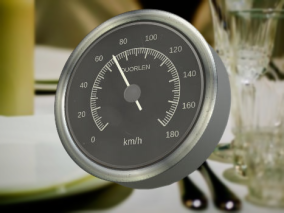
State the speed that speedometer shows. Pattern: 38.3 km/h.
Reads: 70 km/h
